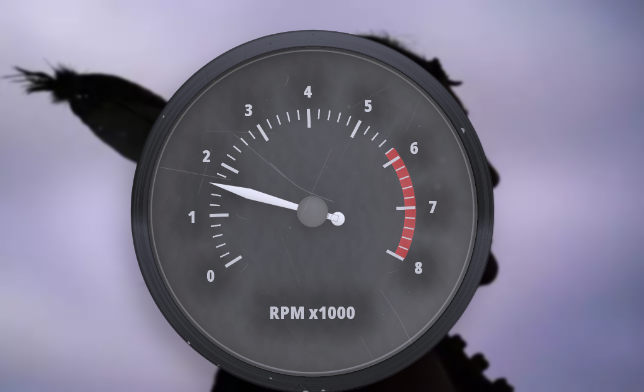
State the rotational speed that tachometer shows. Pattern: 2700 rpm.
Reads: 1600 rpm
